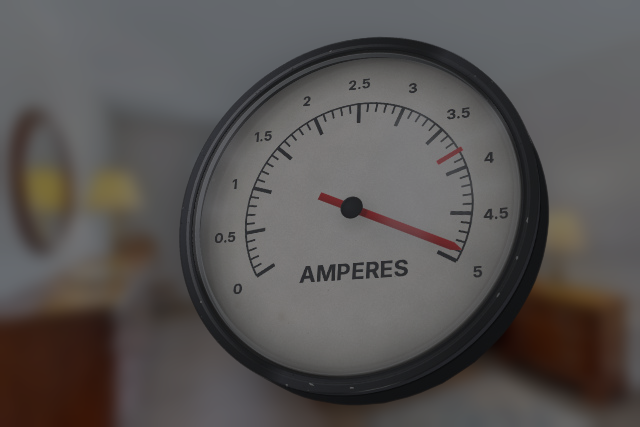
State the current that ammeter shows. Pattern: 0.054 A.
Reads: 4.9 A
